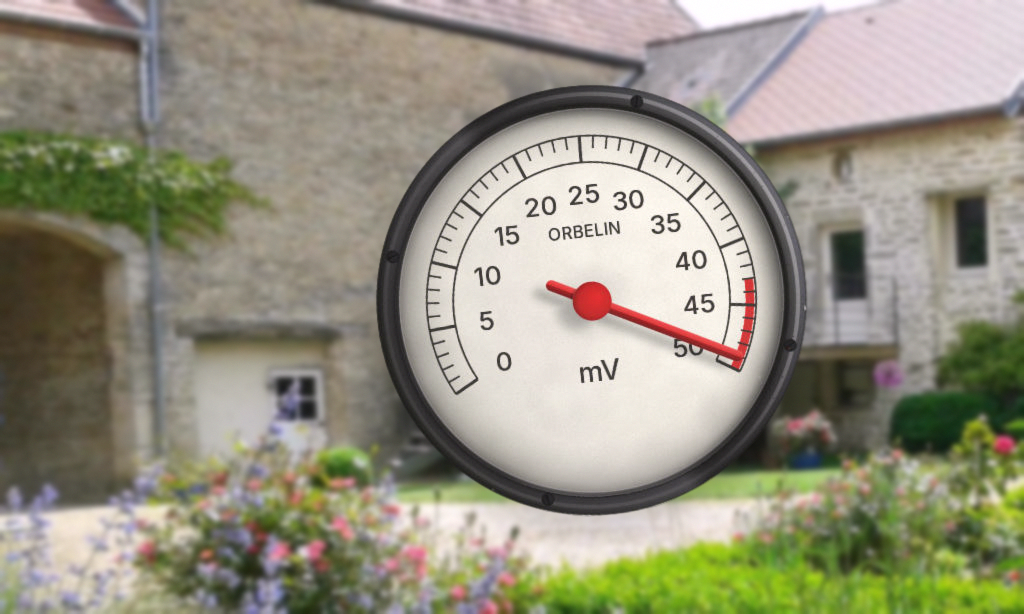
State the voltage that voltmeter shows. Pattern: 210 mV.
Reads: 49 mV
